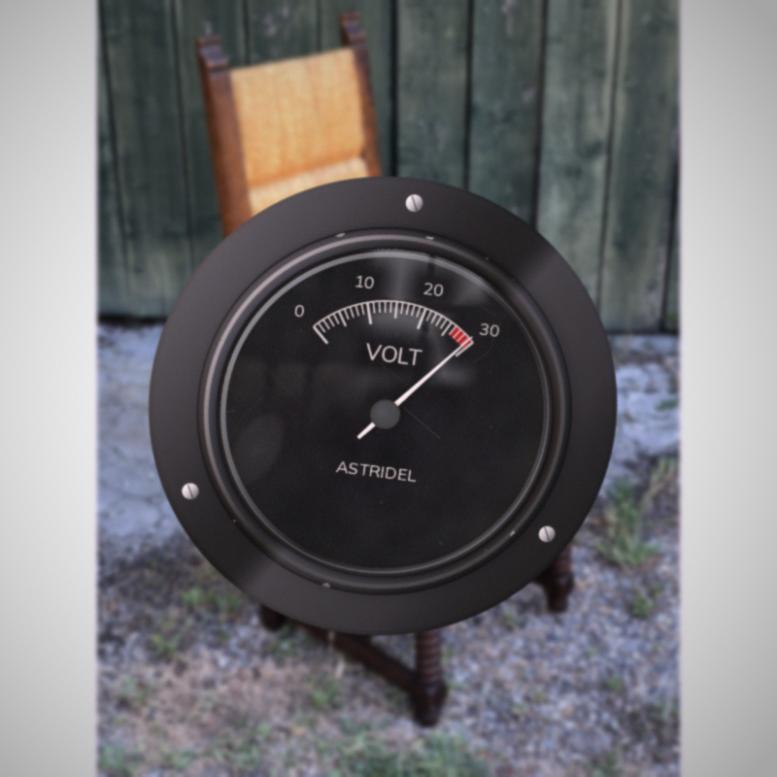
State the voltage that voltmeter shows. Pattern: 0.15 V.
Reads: 29 V
